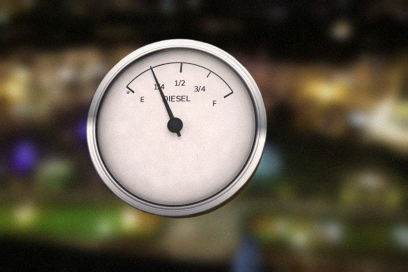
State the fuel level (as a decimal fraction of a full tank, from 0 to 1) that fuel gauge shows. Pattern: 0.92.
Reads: 0.25
